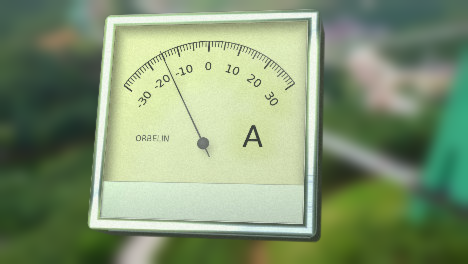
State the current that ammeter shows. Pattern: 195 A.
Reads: -15 A
